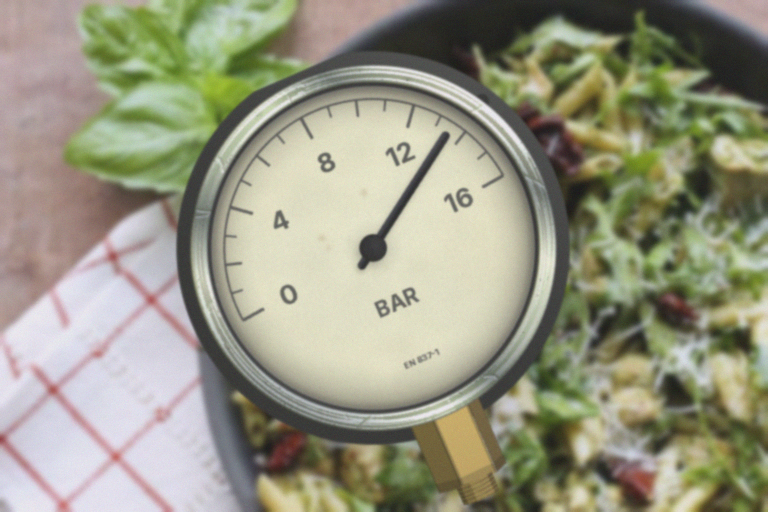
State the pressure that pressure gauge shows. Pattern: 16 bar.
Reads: 13.5 bar
